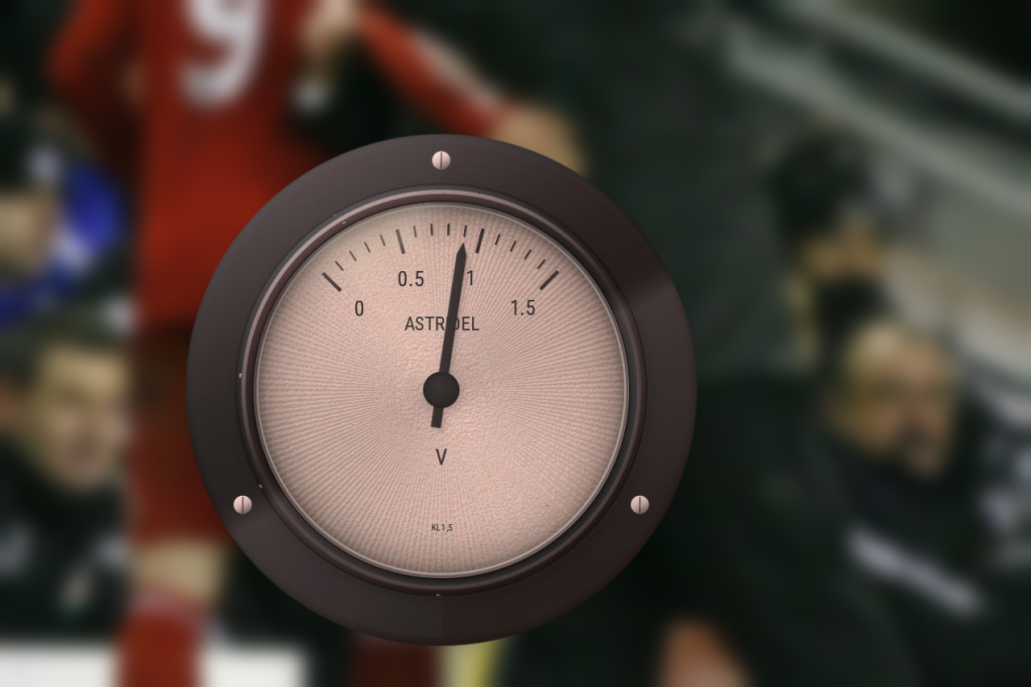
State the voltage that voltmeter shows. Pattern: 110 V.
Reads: 0.9 V
